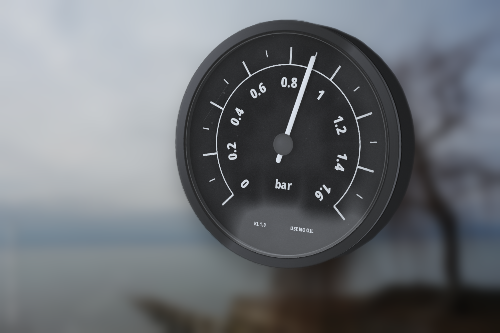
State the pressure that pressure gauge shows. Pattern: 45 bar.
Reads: 0.9 bar
